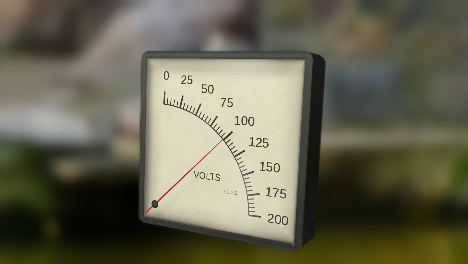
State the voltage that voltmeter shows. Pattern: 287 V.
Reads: 100 V
